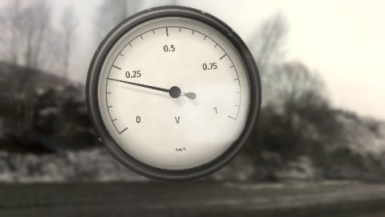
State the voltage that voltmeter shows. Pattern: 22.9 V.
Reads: 0.2 V
